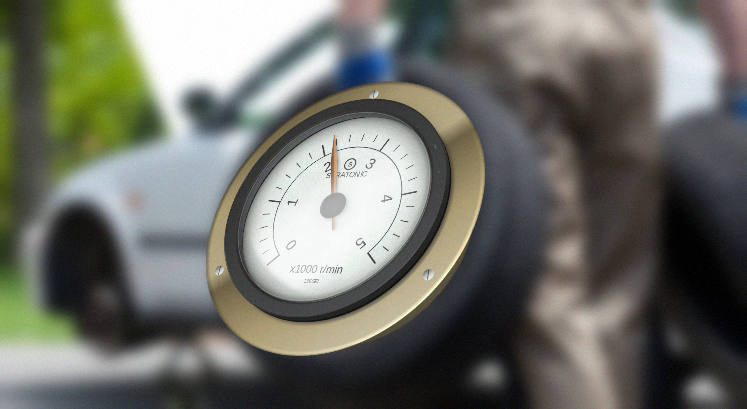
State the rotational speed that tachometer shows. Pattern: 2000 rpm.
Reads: 2200 rpm
